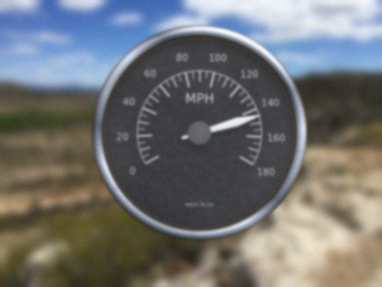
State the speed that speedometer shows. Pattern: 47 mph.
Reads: 145 mph
